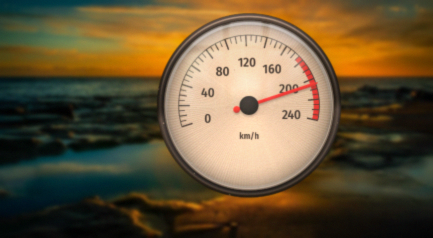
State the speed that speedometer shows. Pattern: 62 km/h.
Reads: 205 km/h
